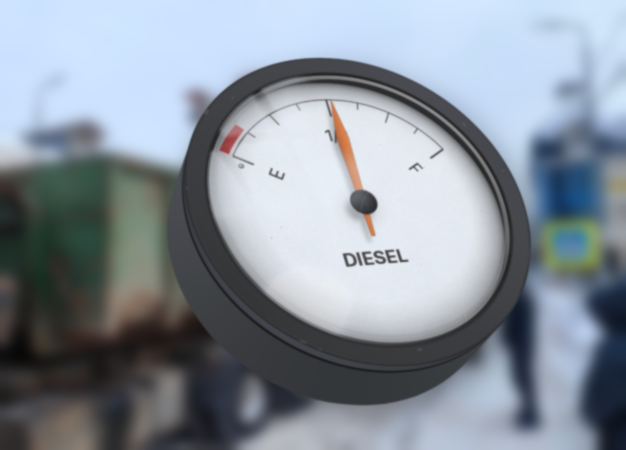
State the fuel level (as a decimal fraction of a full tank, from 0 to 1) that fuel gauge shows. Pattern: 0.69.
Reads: 0.5
